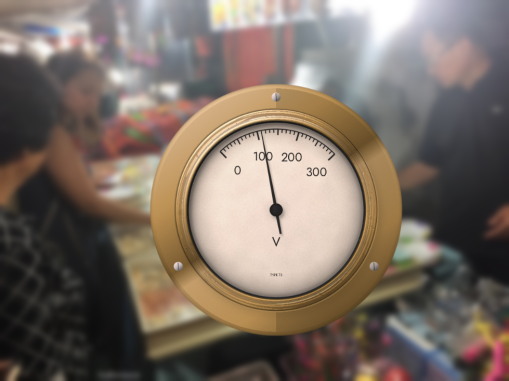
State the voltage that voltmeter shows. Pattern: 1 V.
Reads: 110 V
